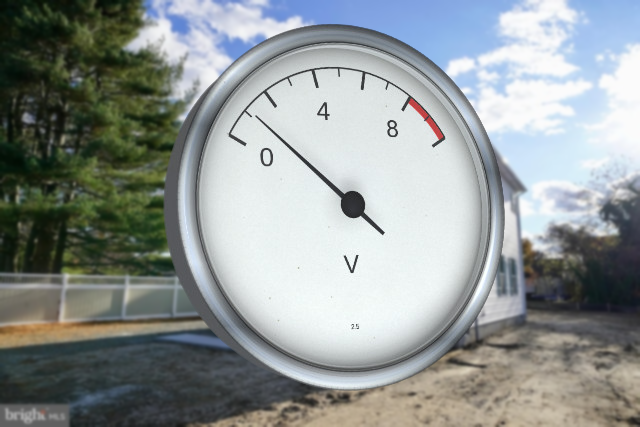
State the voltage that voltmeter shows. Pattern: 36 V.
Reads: 1 V
